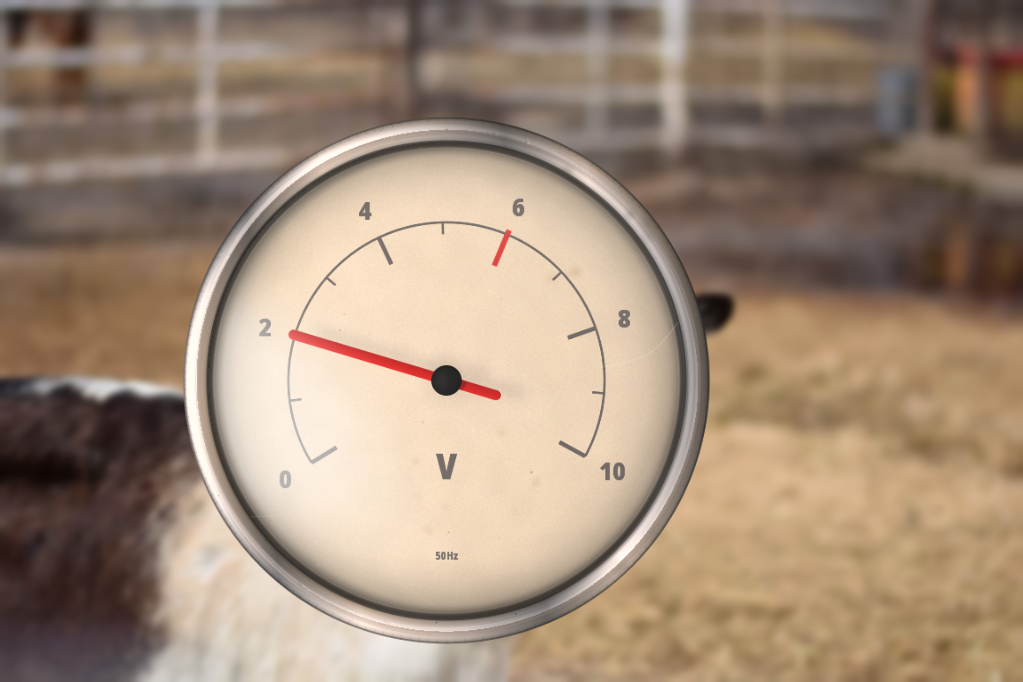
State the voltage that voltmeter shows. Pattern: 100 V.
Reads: 2 V
